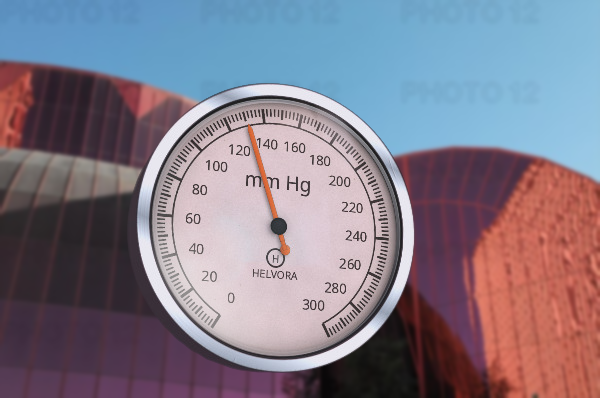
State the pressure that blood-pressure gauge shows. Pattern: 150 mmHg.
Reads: 130 mmHg
